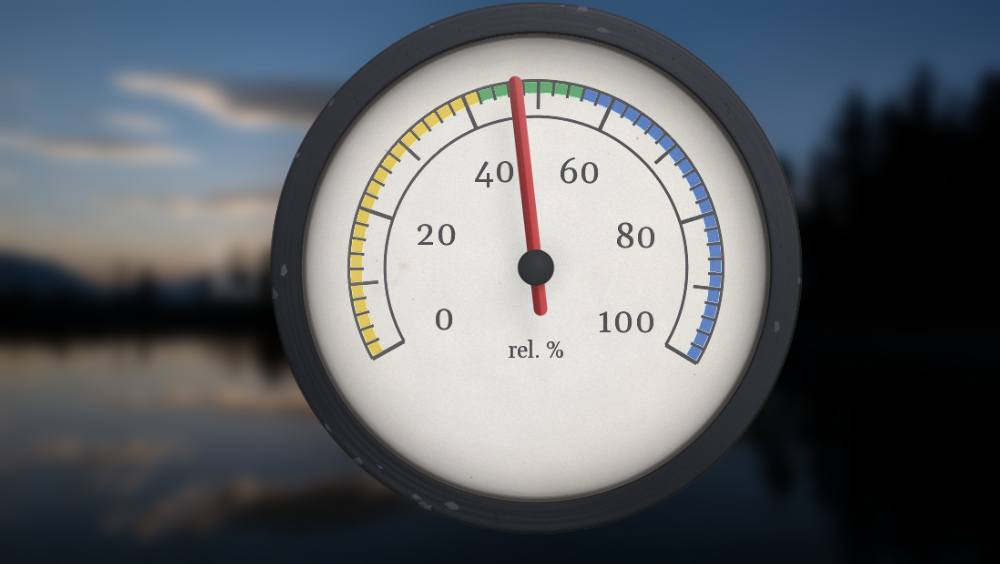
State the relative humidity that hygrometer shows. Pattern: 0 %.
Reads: 47 %
